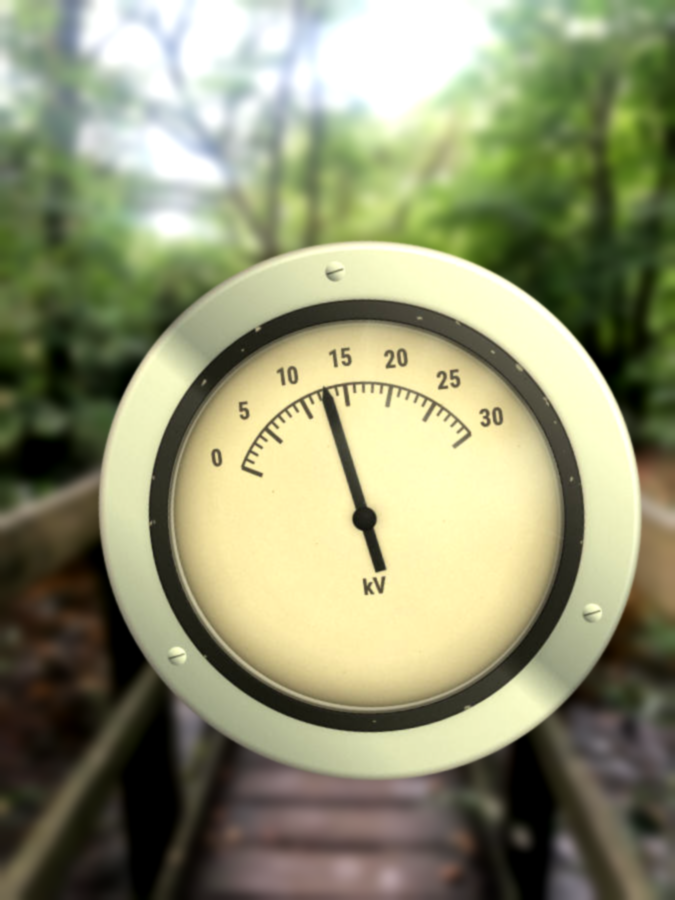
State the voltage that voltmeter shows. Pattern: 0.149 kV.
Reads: 13 kV
